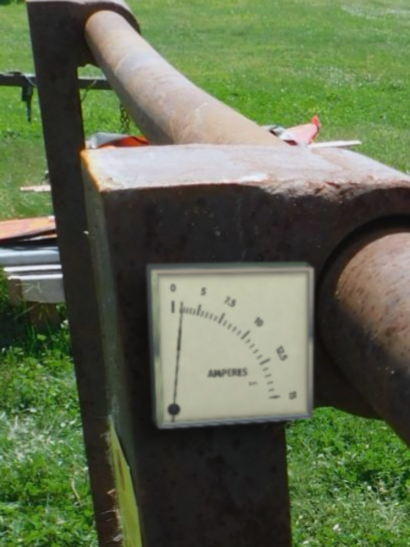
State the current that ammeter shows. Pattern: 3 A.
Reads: 2.5 A
